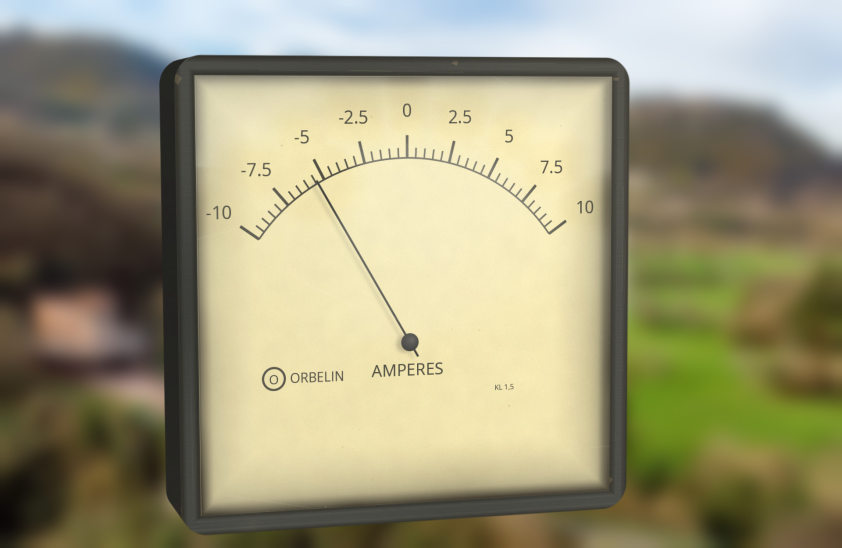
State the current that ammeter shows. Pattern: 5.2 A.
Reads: -5.5 A
